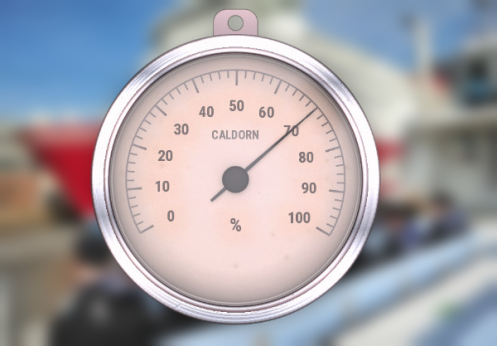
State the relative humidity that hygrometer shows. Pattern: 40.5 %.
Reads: 70 %
